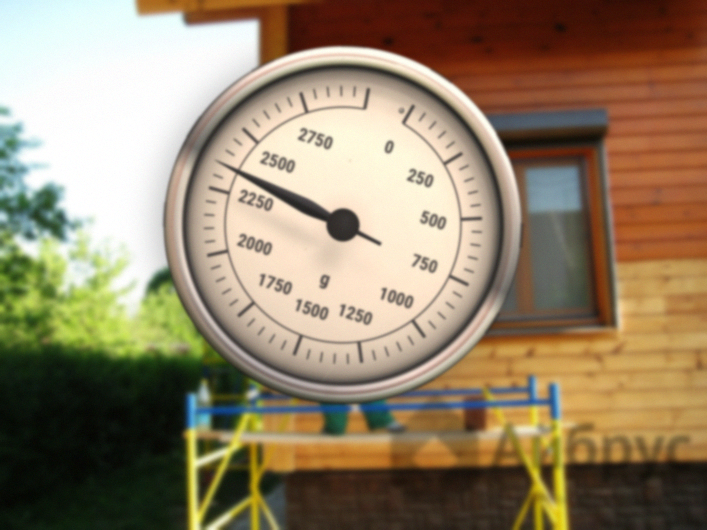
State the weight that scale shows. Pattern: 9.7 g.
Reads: 2350 g
